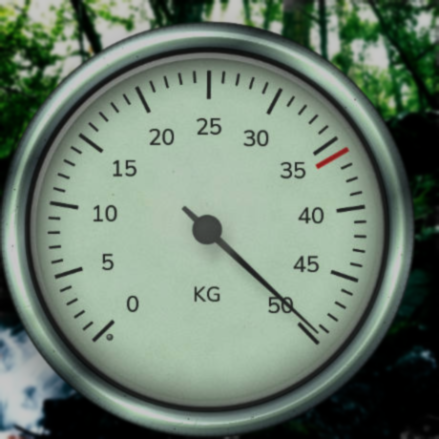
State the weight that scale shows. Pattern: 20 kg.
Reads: 49.5 kg
